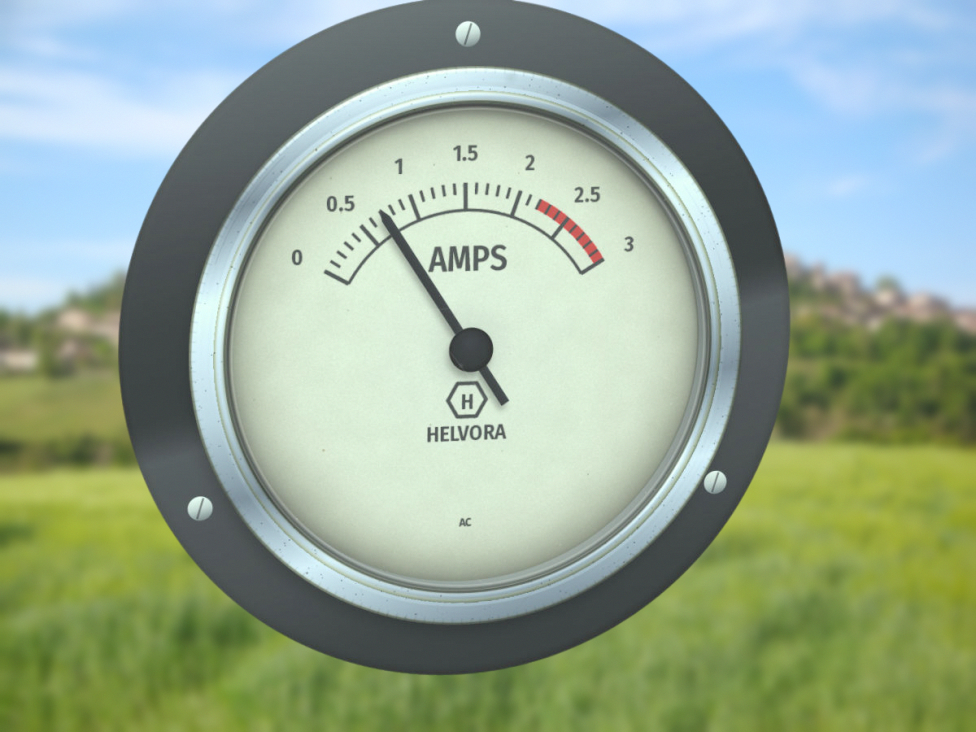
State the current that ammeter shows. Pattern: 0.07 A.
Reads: 0.7 A
